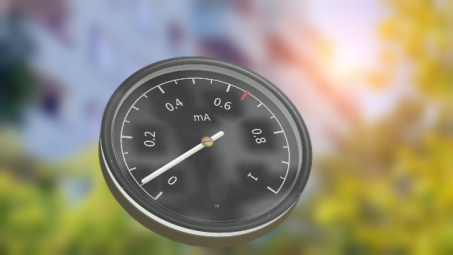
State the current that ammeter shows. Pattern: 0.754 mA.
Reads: 0.05 mA
